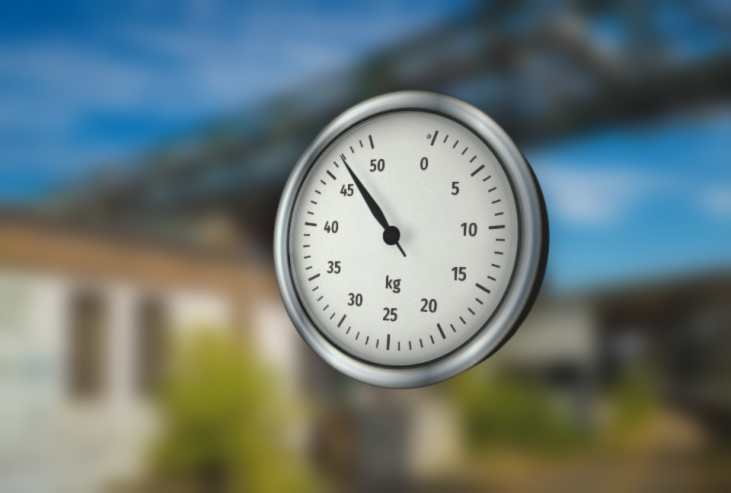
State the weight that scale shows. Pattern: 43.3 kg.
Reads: 47 kg
